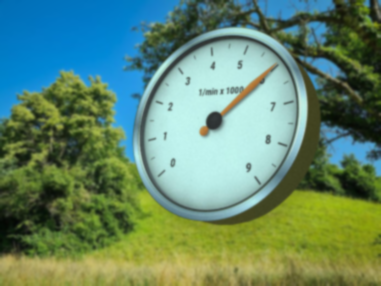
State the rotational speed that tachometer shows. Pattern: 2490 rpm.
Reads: 6000 rpm
